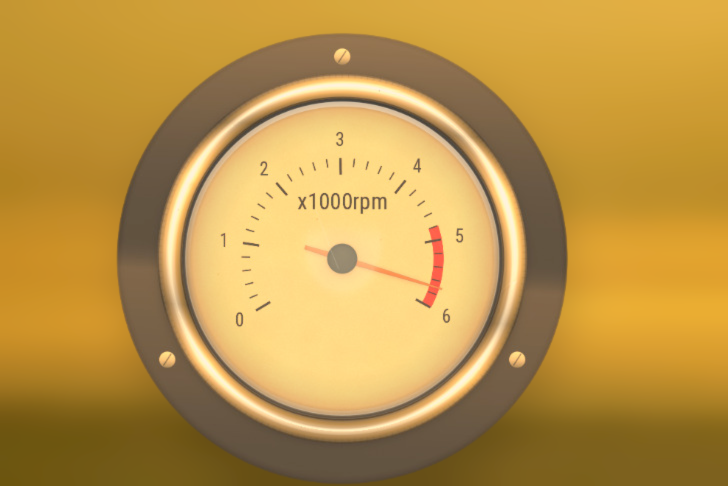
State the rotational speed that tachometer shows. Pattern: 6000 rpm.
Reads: 5700 rpm
